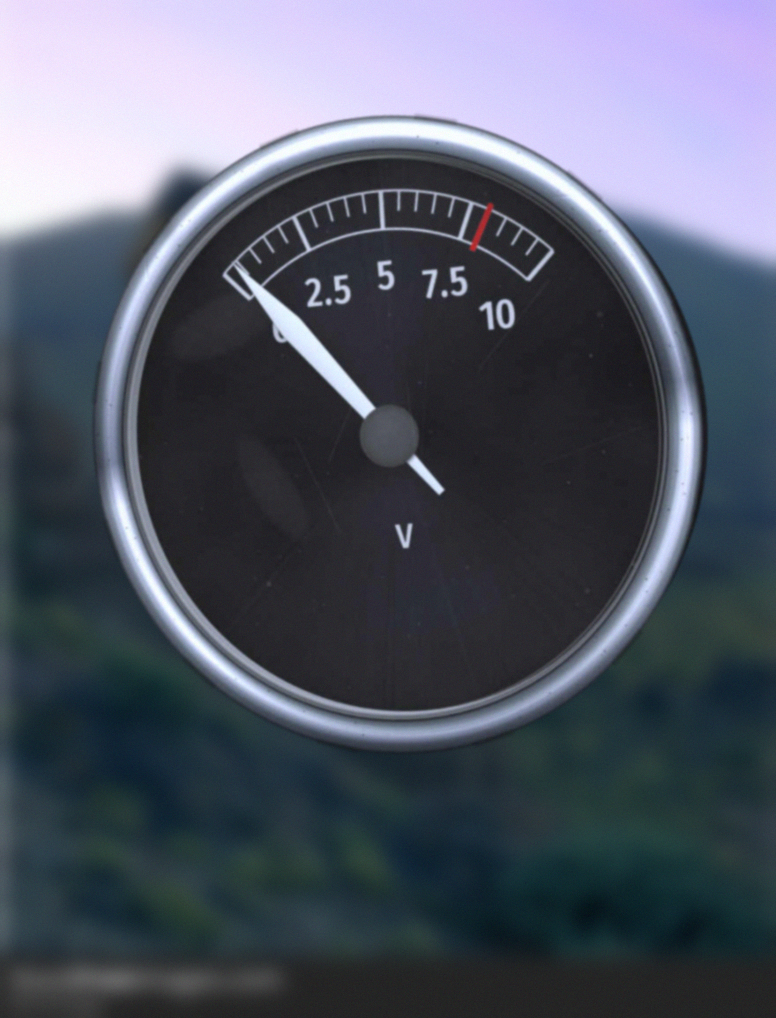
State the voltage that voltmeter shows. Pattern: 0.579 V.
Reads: 0.5 V
